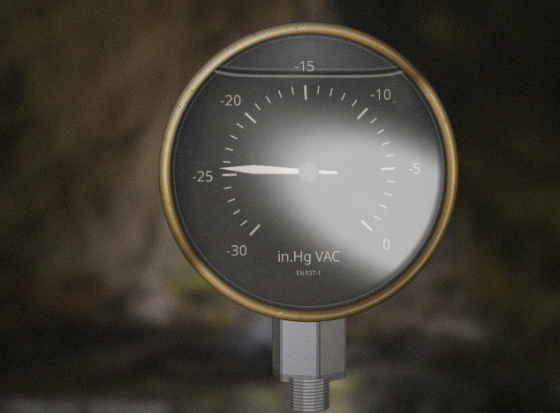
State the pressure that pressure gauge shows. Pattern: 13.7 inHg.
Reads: -24.5 inHg
